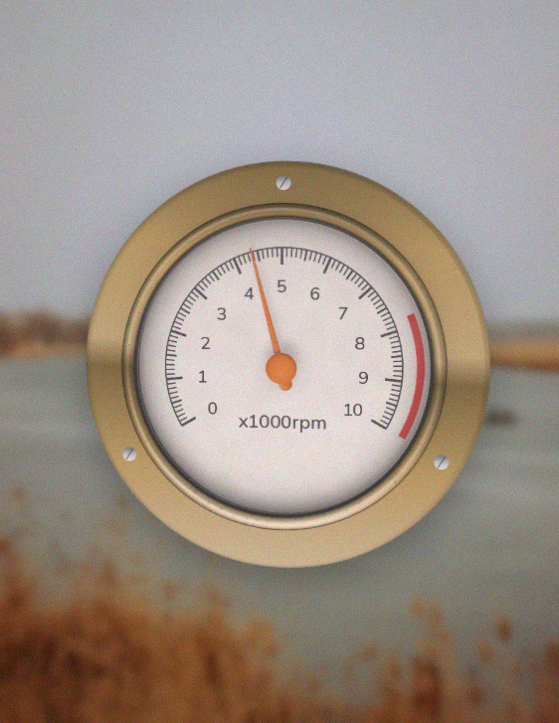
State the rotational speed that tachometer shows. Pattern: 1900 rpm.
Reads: 4400 rpm
